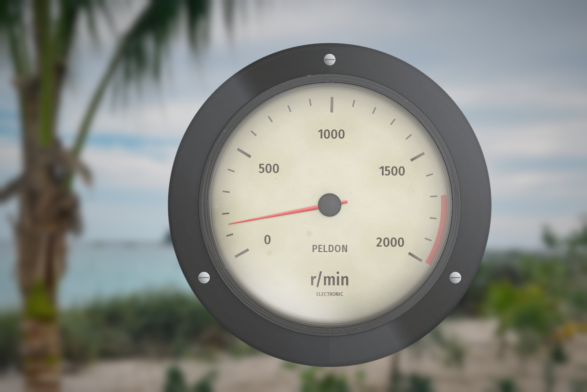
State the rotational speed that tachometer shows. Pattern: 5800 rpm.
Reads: 150 rpm
